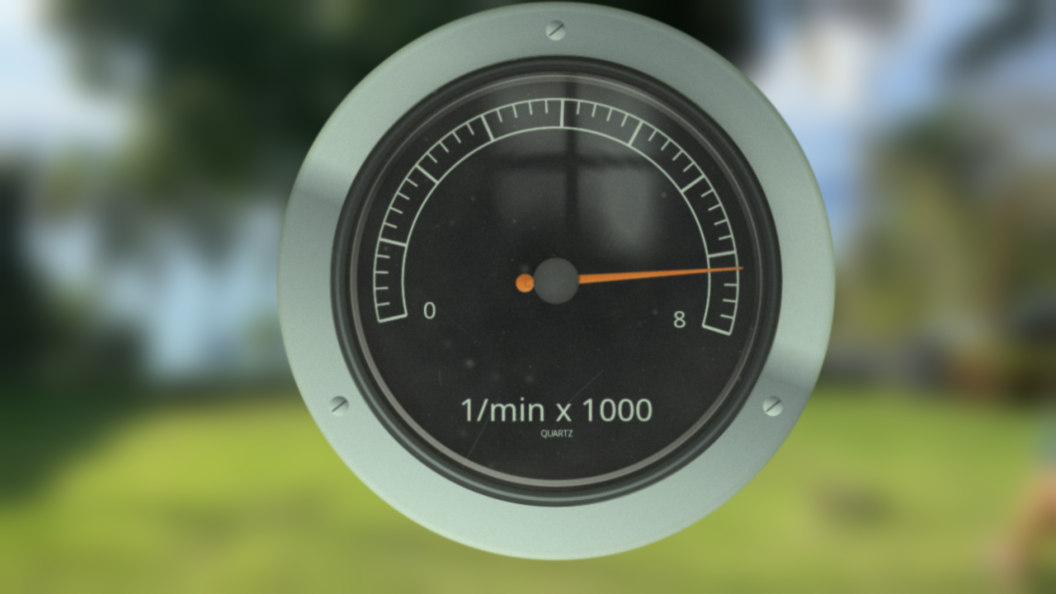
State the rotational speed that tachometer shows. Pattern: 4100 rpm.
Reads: 7200 rpm
